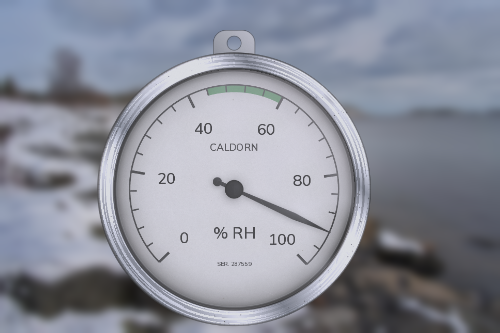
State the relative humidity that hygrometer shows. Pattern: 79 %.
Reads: 92 %
